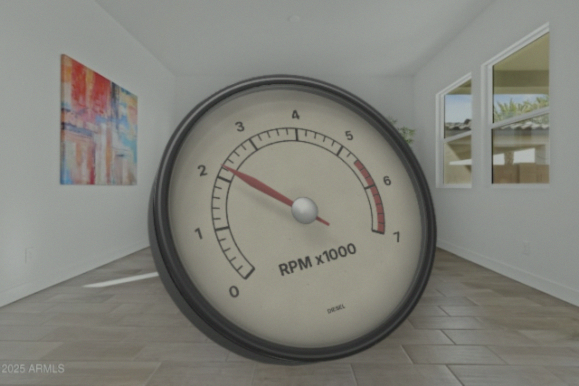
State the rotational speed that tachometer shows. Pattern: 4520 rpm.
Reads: 2200 rpm
